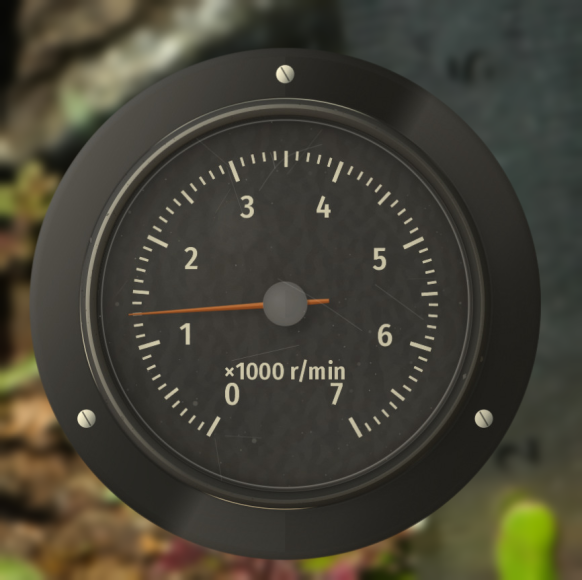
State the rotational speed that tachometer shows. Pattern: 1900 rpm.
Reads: 1300 rpm
